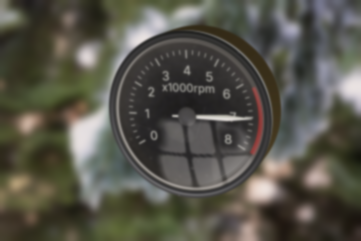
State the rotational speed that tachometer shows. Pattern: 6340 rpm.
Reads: 7000 rpm
